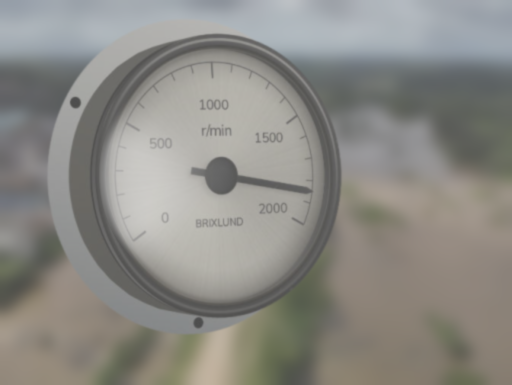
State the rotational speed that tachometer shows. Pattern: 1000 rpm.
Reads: 1850 rpm
